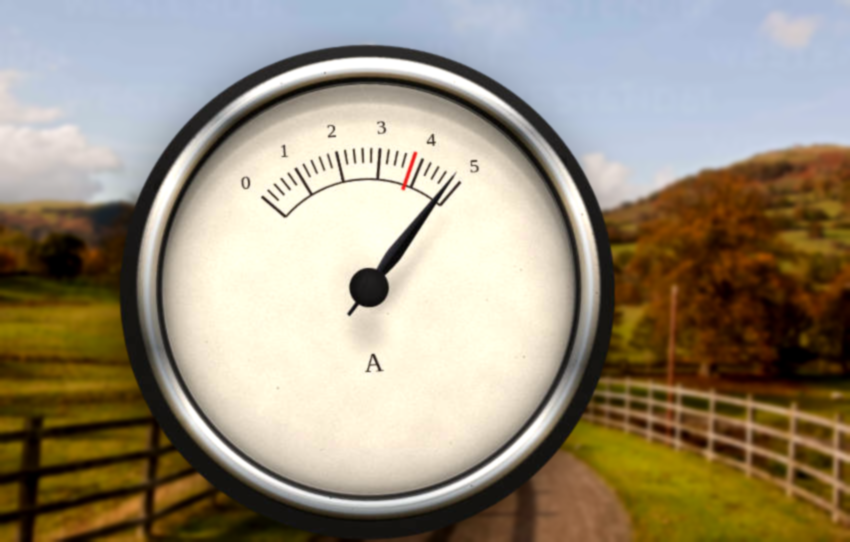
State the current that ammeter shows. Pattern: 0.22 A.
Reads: 4.8 A
